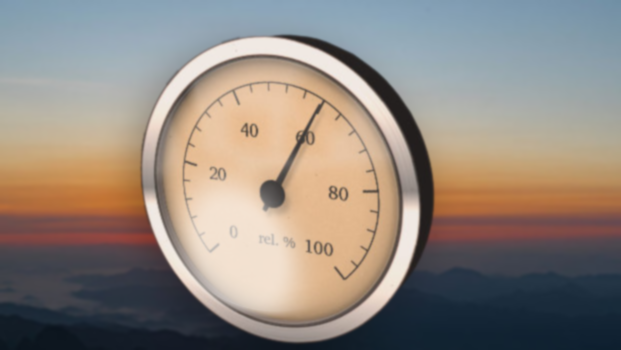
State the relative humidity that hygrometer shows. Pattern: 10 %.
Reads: 60 %
